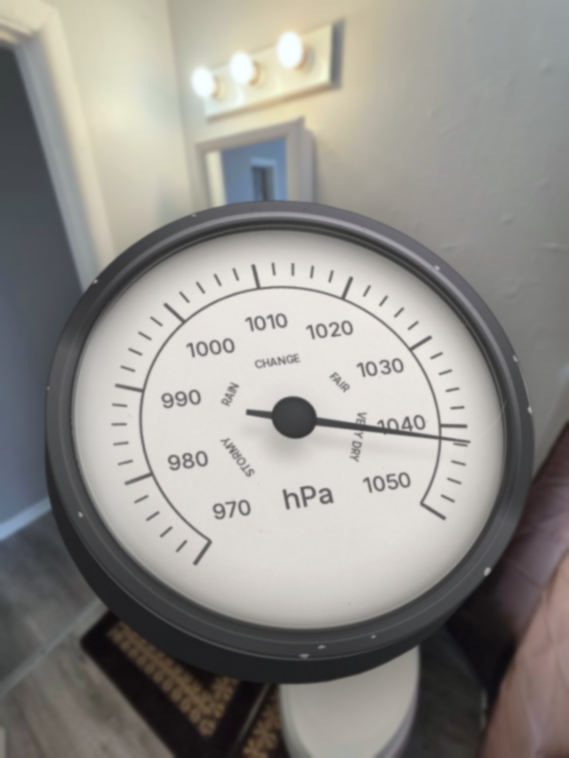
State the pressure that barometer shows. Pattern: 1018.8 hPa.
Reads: 1042 hPa
